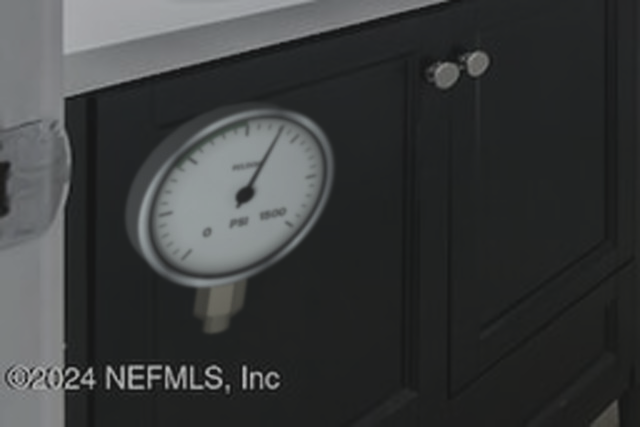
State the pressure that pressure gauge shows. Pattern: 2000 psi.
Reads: 900 psi
